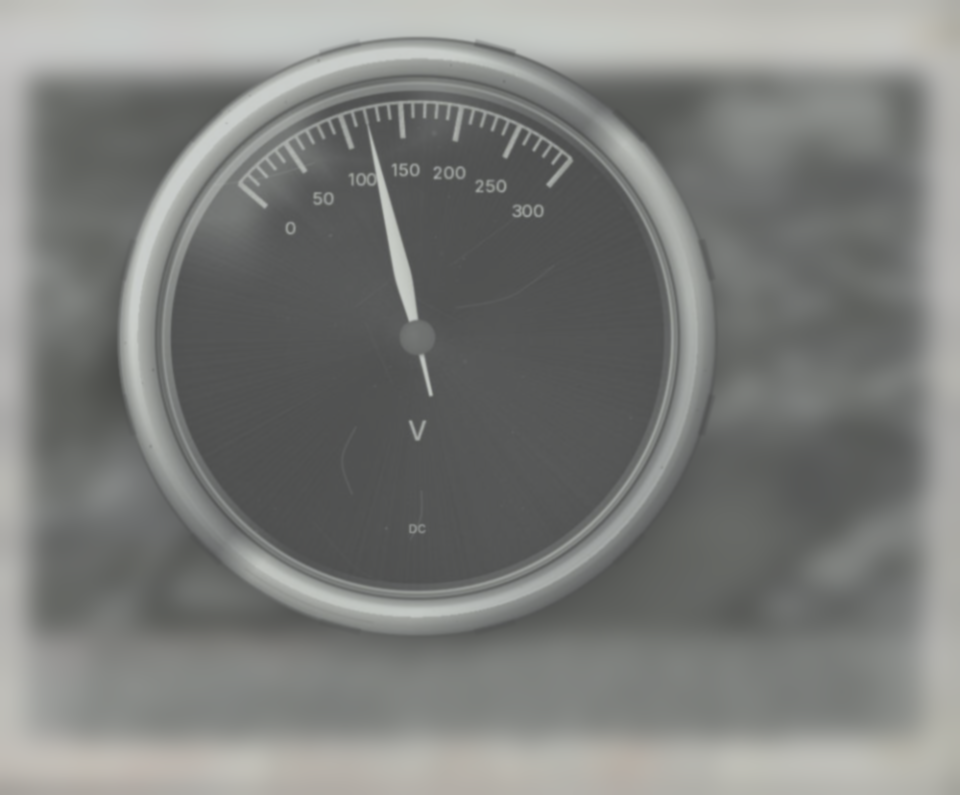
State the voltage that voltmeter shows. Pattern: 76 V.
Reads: 120 V
